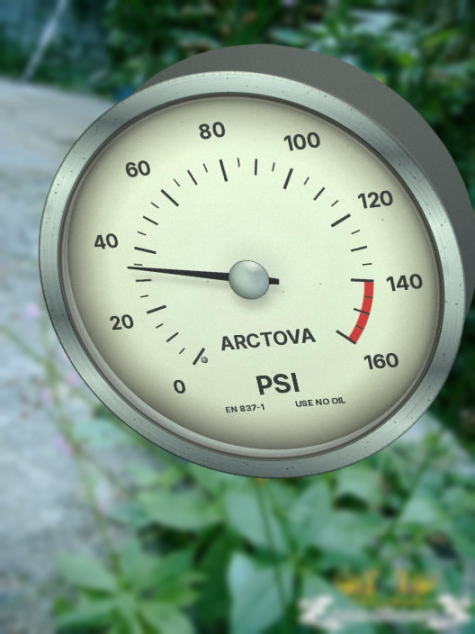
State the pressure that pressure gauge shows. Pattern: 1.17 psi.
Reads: 35 psi
